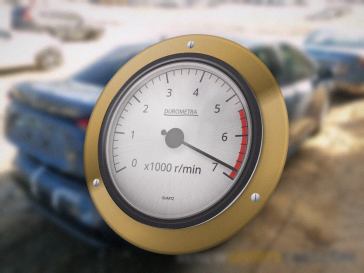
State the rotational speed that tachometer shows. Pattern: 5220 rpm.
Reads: 6800 rpm
